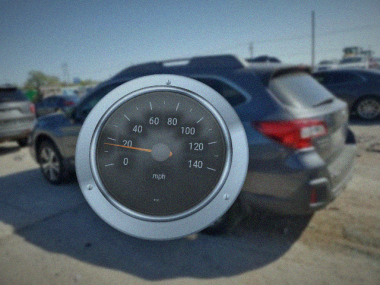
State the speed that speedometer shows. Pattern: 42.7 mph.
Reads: 15 mph
